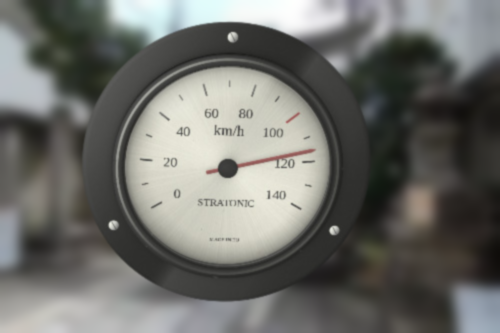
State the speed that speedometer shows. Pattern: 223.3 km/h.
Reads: 115 km/h
